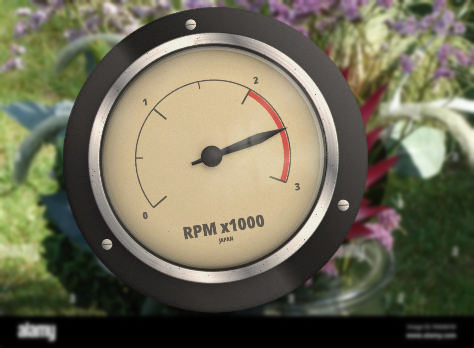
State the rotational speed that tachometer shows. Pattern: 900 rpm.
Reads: 2500 rpm
